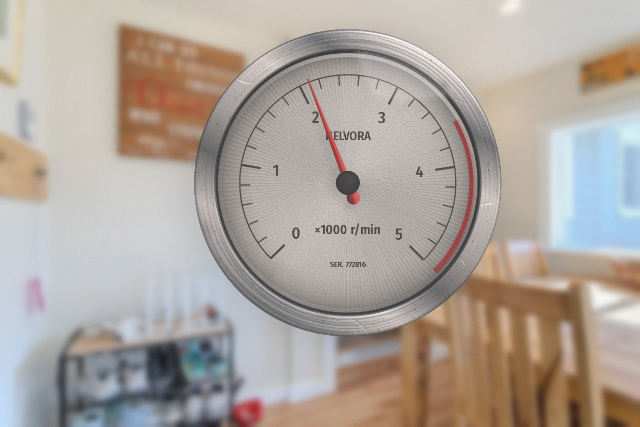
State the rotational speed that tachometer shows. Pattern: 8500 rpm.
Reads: 2100 rpm
